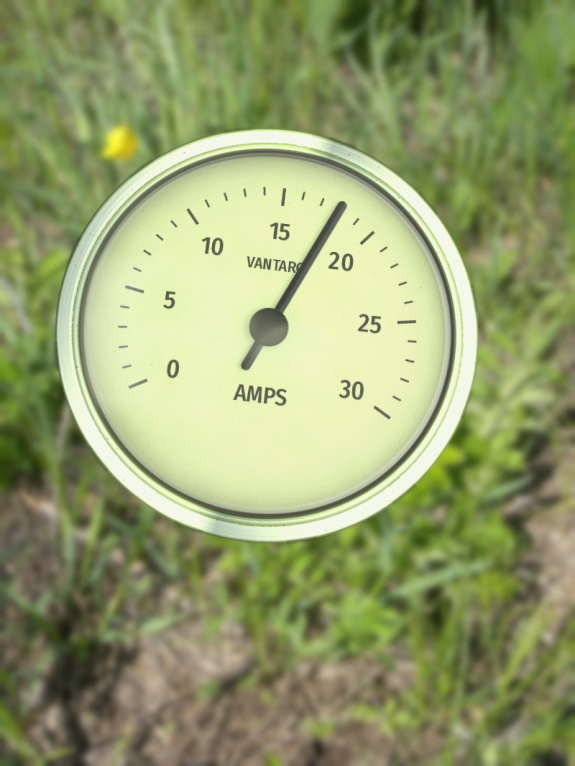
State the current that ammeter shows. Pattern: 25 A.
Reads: 18 A
